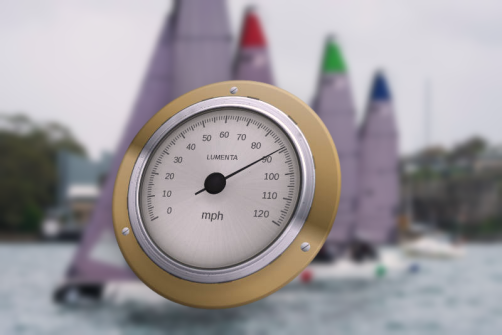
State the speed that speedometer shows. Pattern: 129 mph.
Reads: 90 mph
